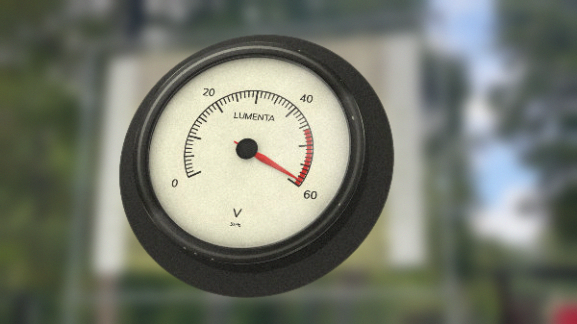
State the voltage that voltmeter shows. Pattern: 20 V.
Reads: 59 V
